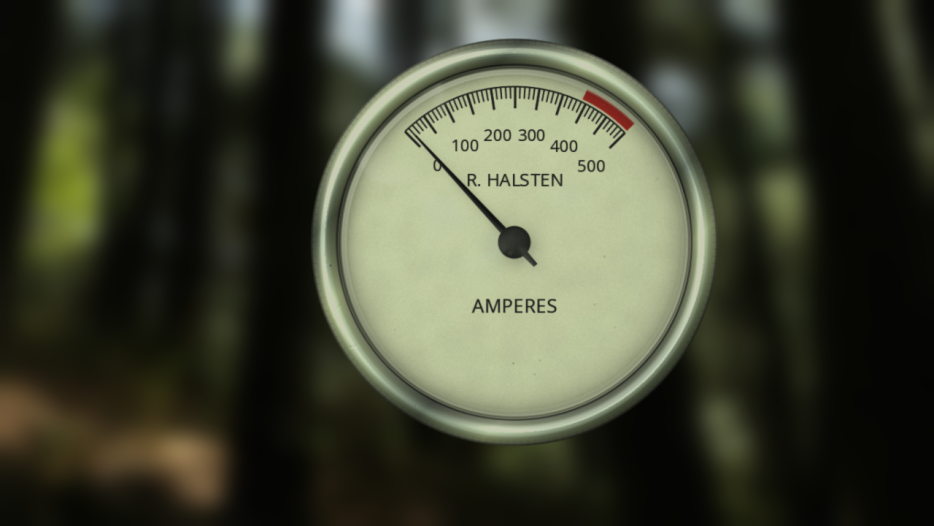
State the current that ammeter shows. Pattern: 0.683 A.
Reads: 10 A
